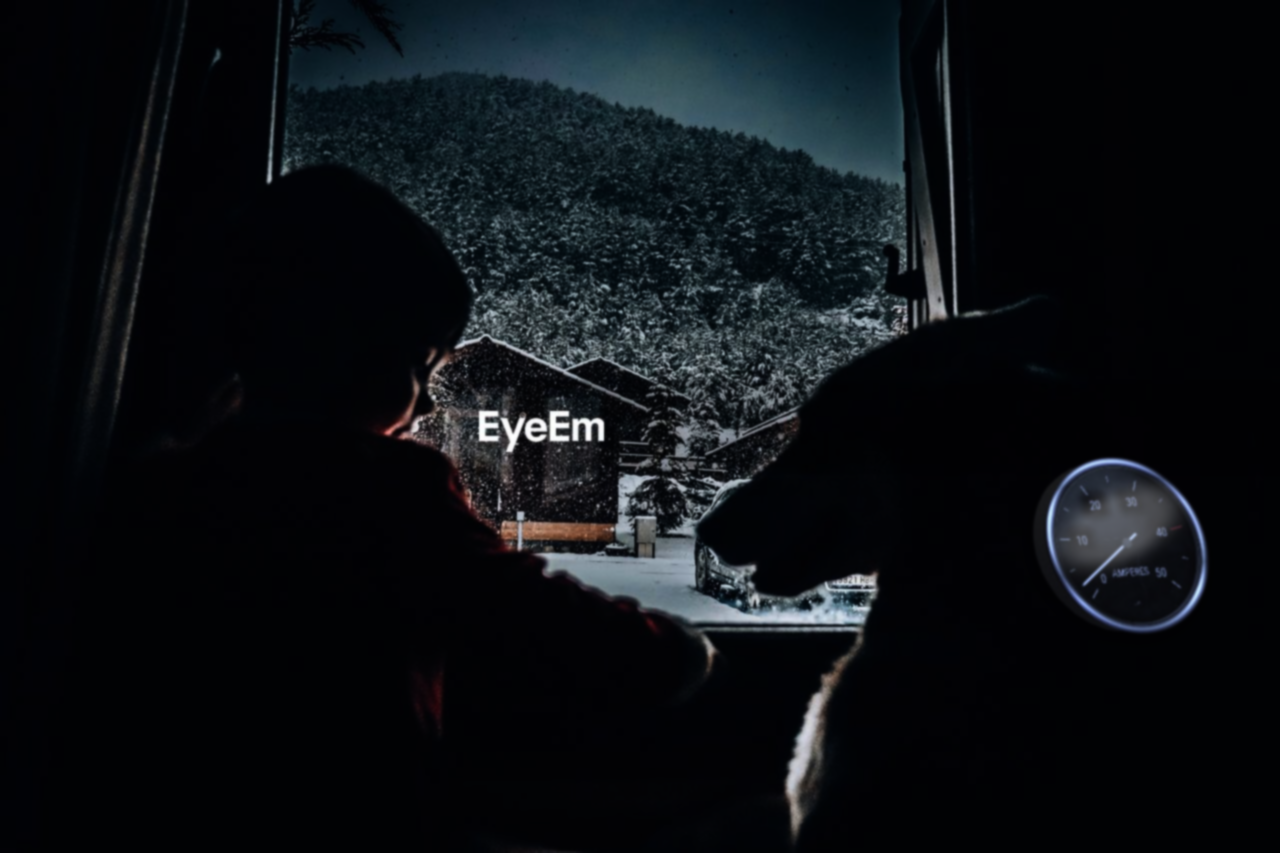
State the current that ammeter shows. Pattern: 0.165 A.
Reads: 2.5 A
